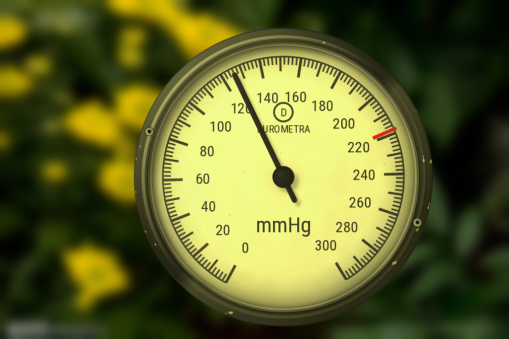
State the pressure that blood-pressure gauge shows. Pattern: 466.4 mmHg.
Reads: 126 mmHg
